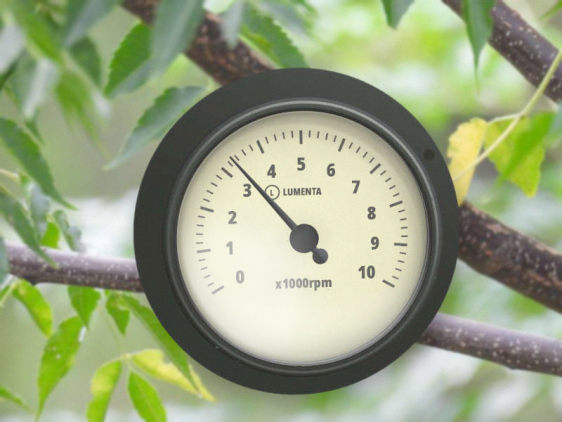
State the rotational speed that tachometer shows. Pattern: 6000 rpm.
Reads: 3300 rpm
